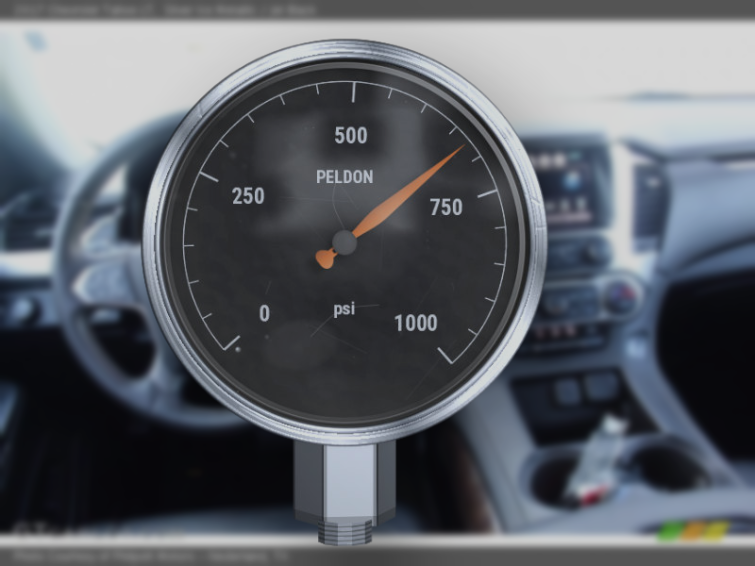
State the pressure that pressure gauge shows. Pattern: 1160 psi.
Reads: 675 psi
